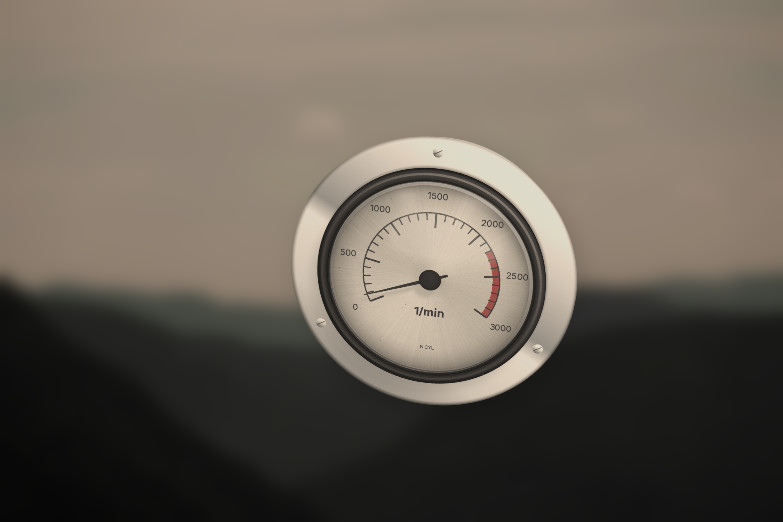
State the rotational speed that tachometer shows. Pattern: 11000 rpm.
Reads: 100 rpm
